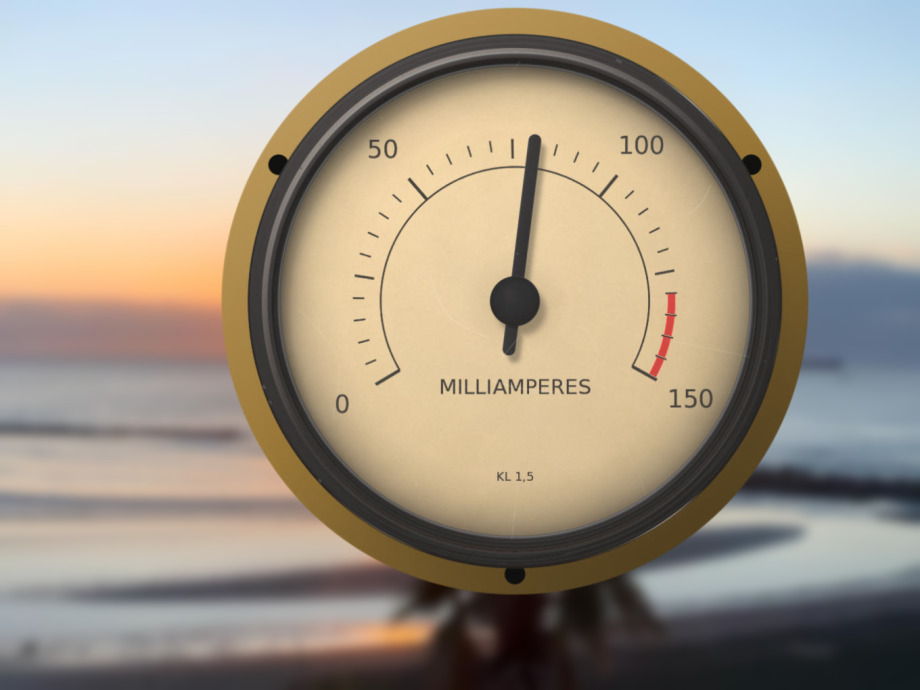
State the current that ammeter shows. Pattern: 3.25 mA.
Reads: 80 mA
